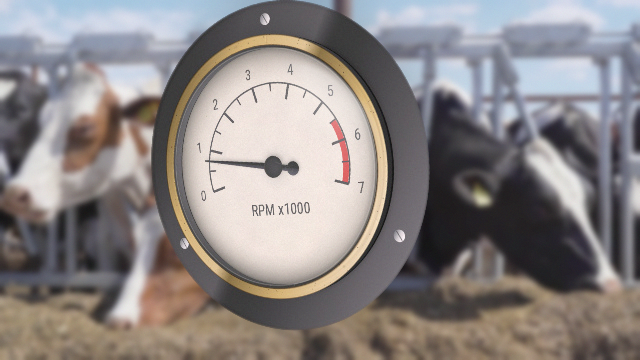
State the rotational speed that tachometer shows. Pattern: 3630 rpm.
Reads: 750 rpm
